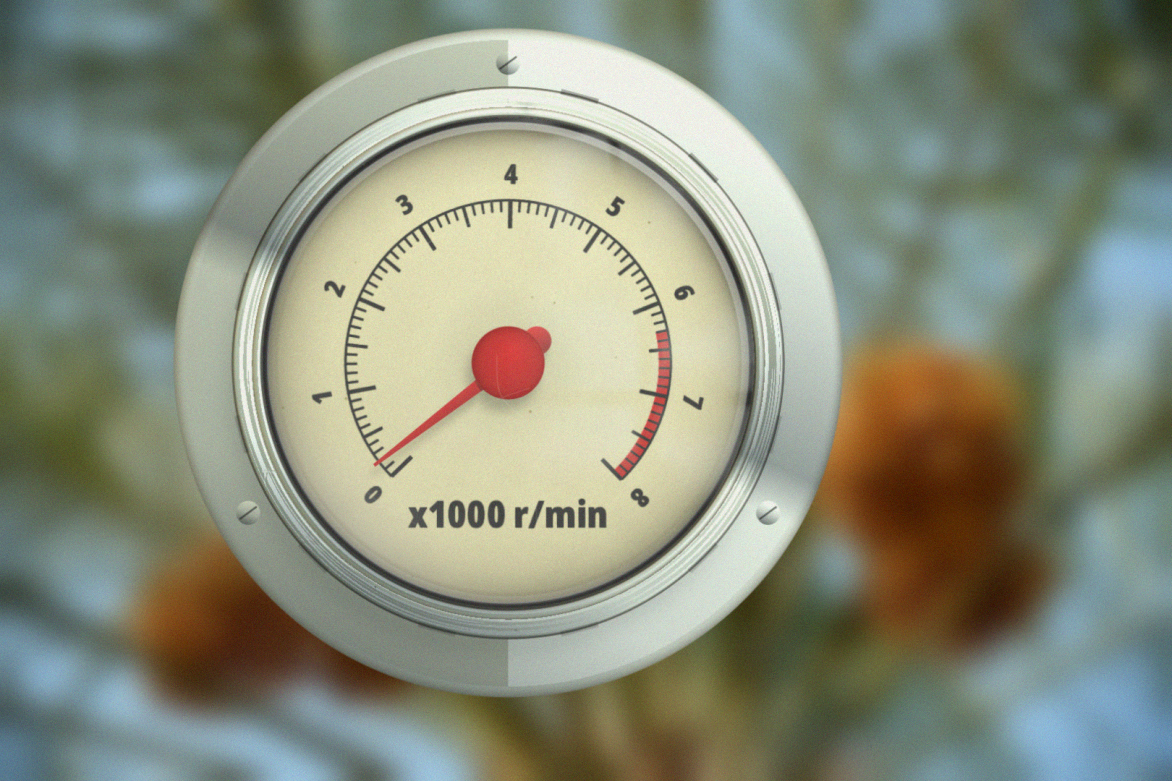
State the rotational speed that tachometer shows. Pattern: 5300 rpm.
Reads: 200 rpm
